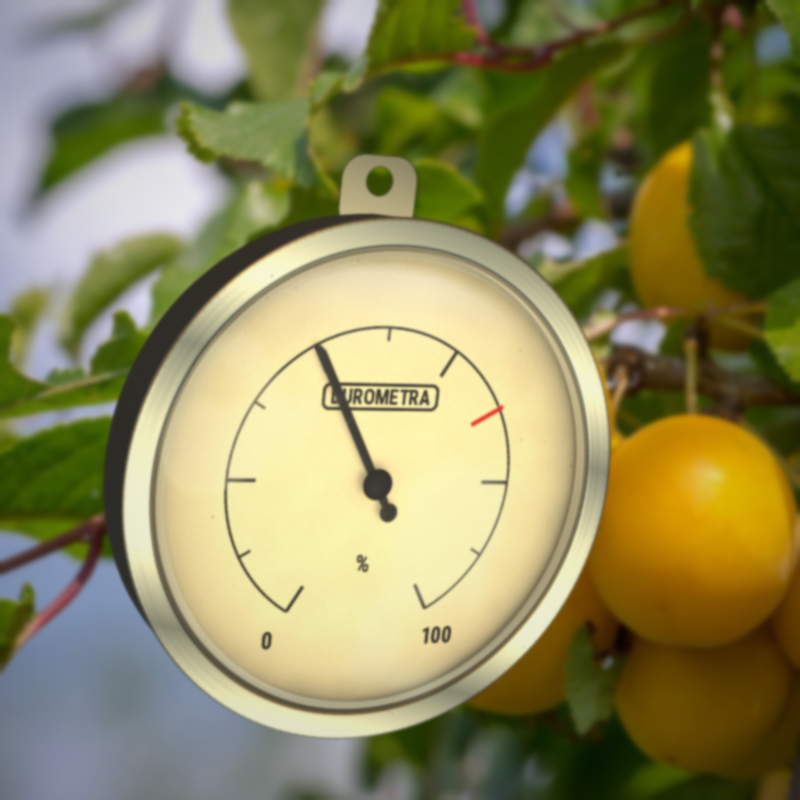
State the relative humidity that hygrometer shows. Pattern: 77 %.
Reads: 40 %
